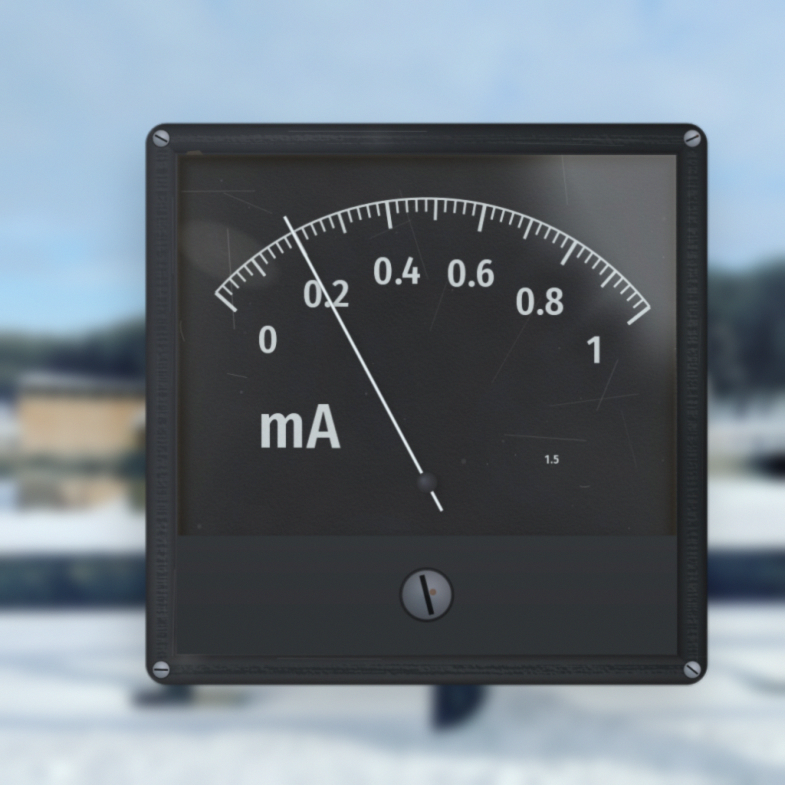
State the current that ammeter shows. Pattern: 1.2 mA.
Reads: 0.2 mA
